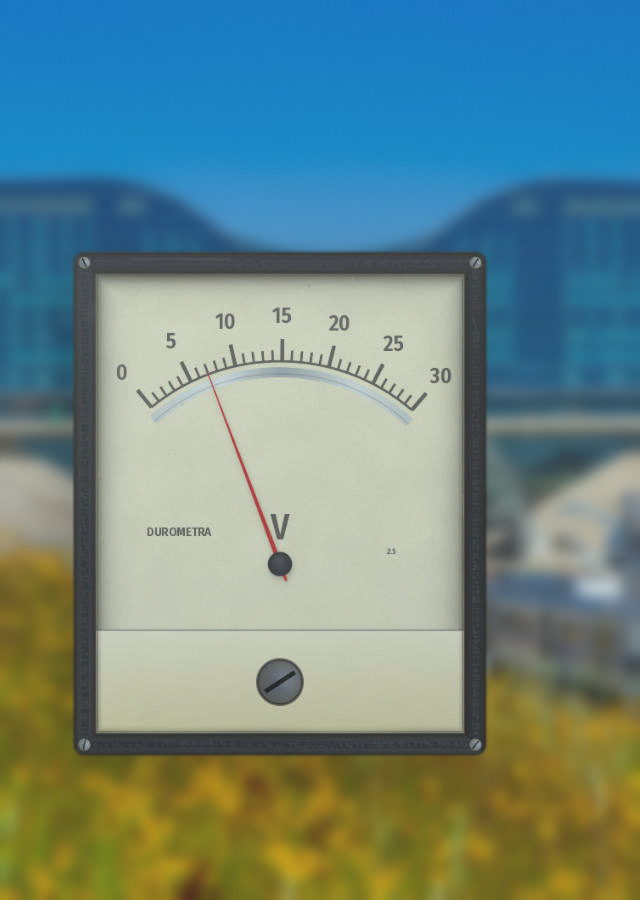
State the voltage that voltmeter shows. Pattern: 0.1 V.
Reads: 7 V
